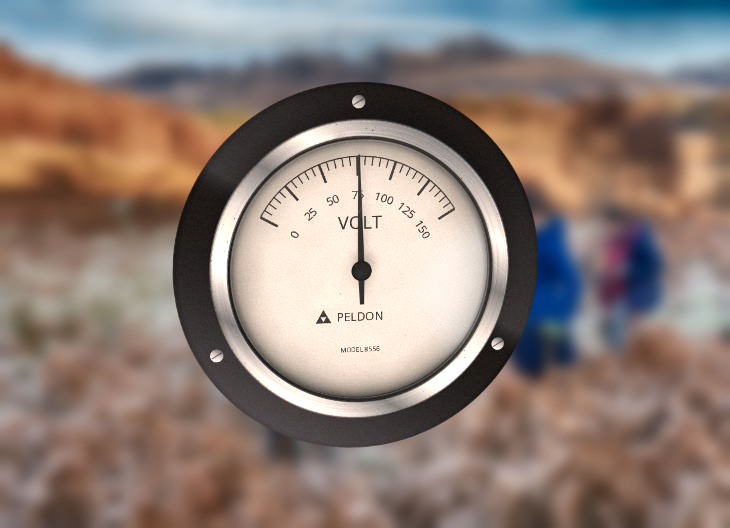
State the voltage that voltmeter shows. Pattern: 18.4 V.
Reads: 75 V
